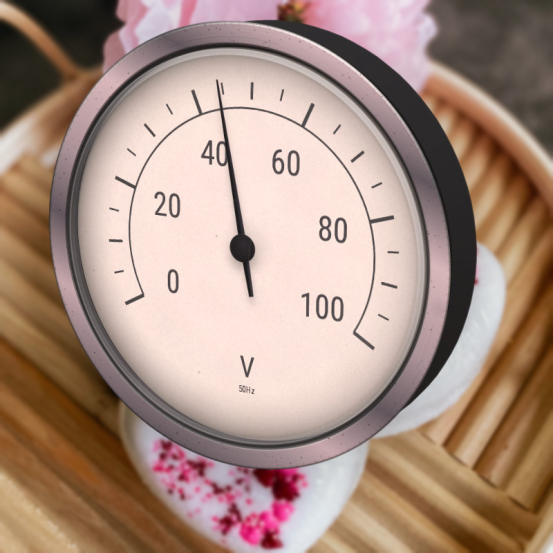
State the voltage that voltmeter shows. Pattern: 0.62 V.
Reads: 45 V
